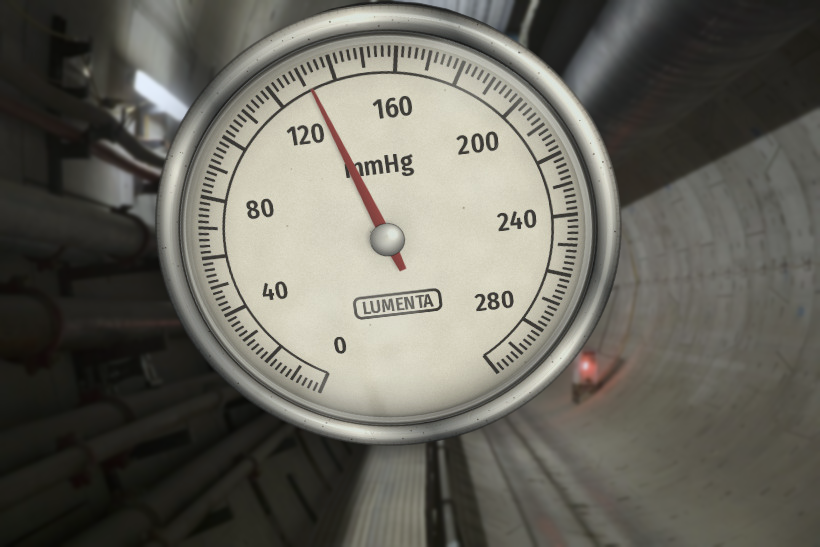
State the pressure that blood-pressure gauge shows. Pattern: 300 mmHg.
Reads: 132 mmHg
